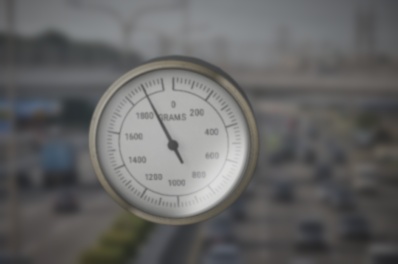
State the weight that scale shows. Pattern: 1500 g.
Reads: 1900 g
